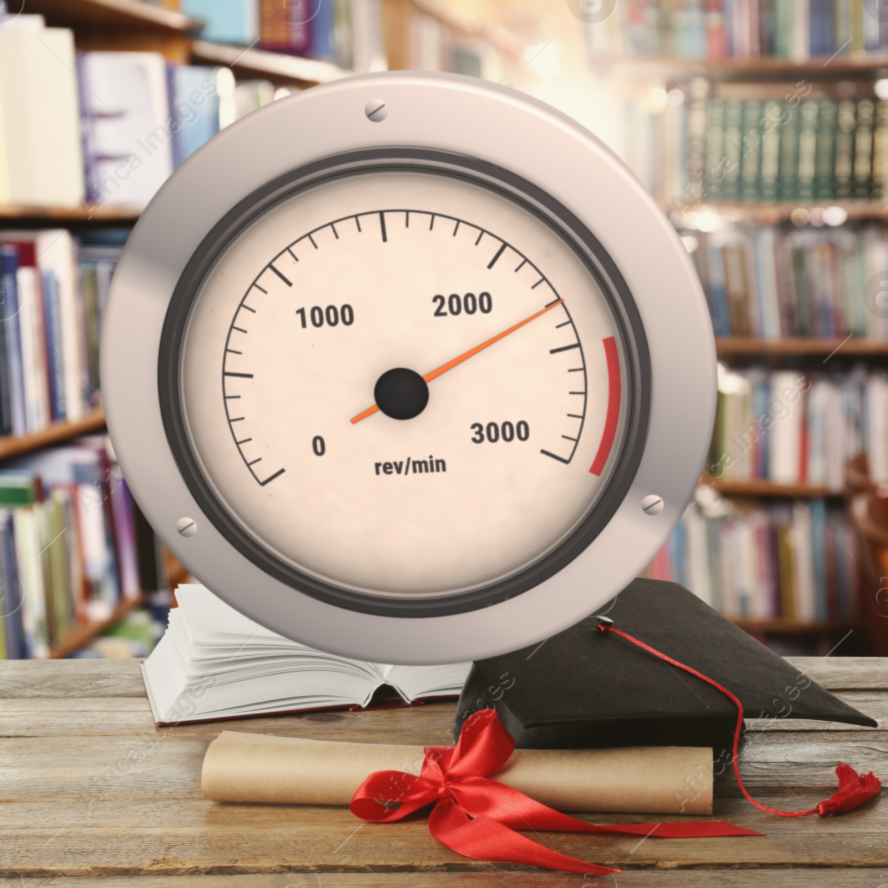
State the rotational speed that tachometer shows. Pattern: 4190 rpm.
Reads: 2300 rpm
